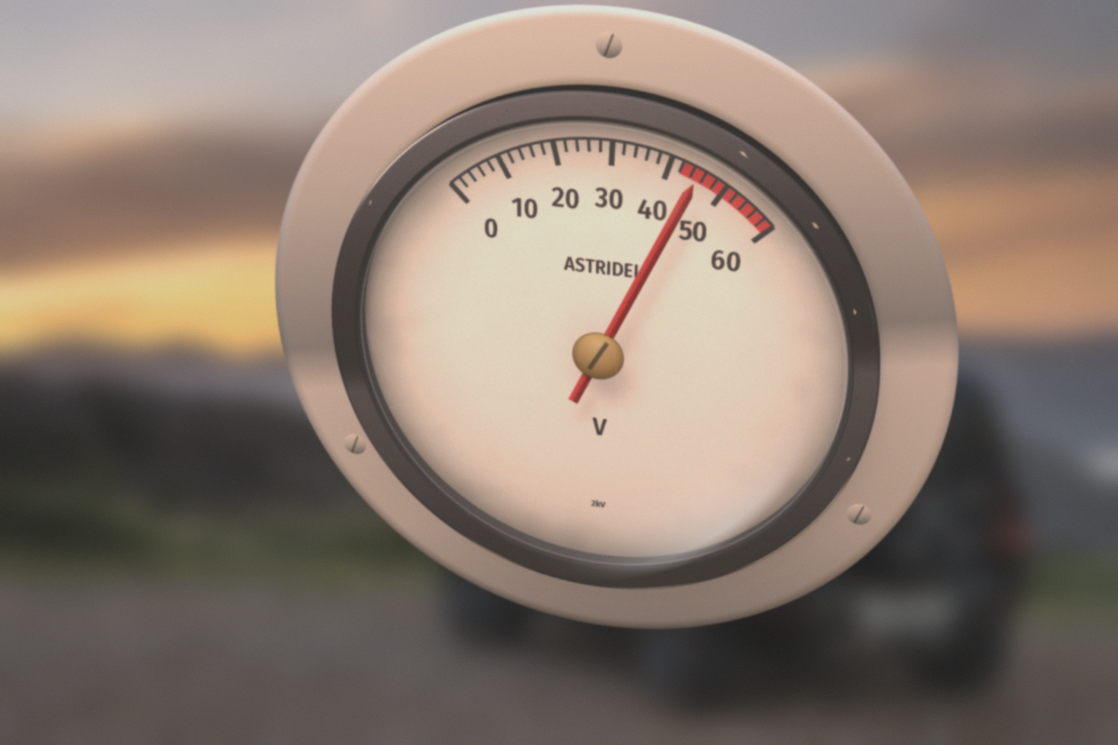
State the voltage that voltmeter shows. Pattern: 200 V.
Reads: 45 V
